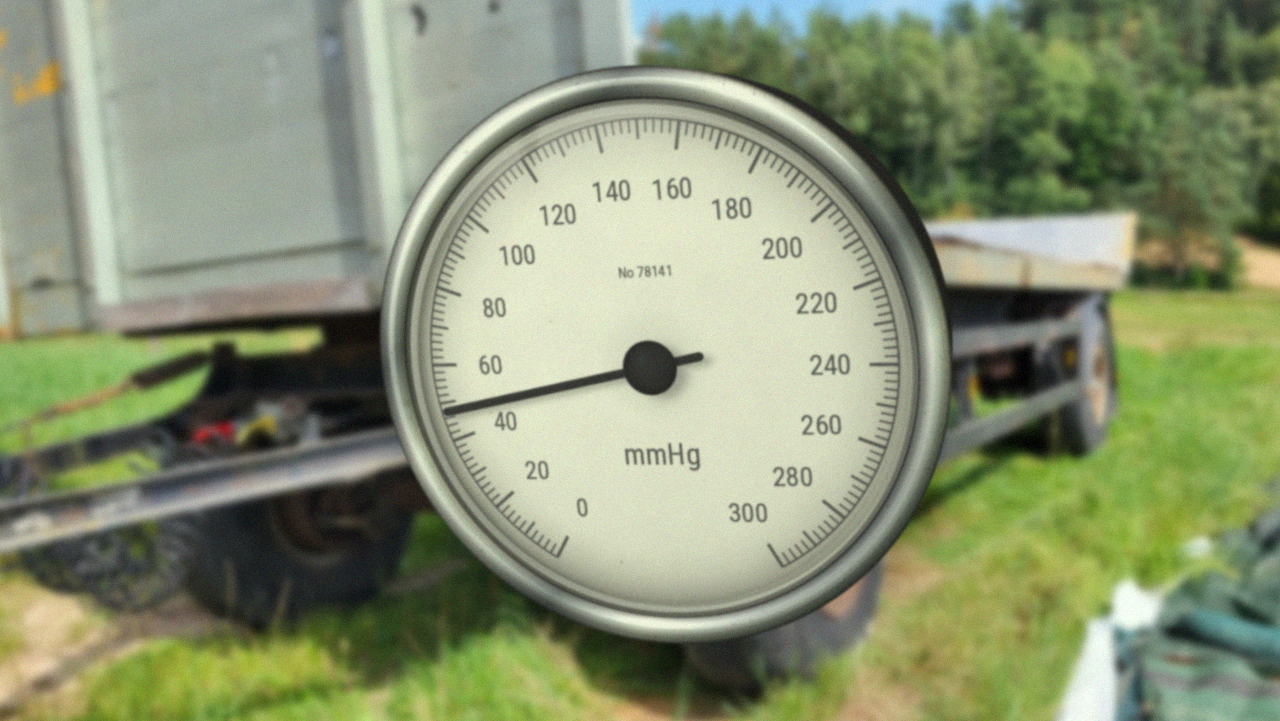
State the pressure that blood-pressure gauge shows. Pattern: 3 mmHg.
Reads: 48 mmHg
